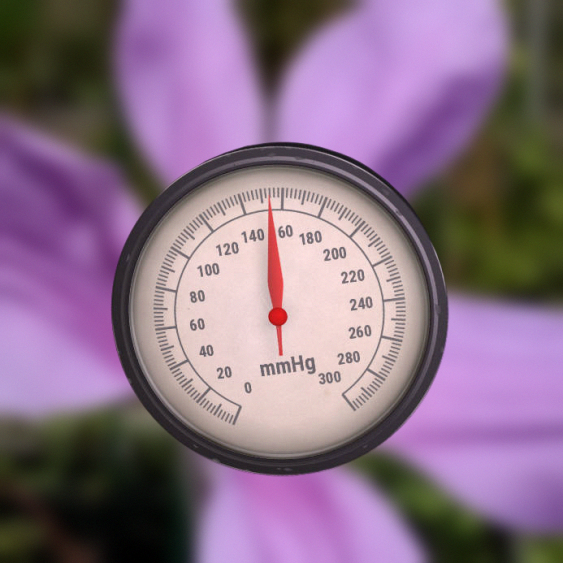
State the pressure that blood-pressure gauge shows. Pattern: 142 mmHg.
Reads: 154 mmHg
